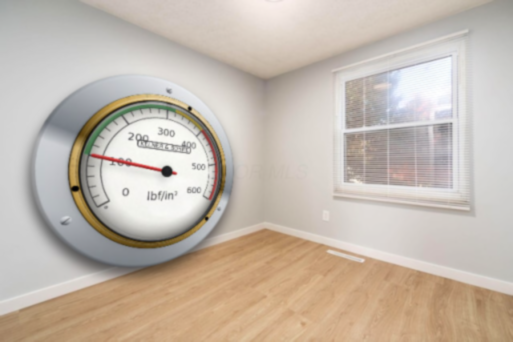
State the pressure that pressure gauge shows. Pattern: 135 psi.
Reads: 100 psi
